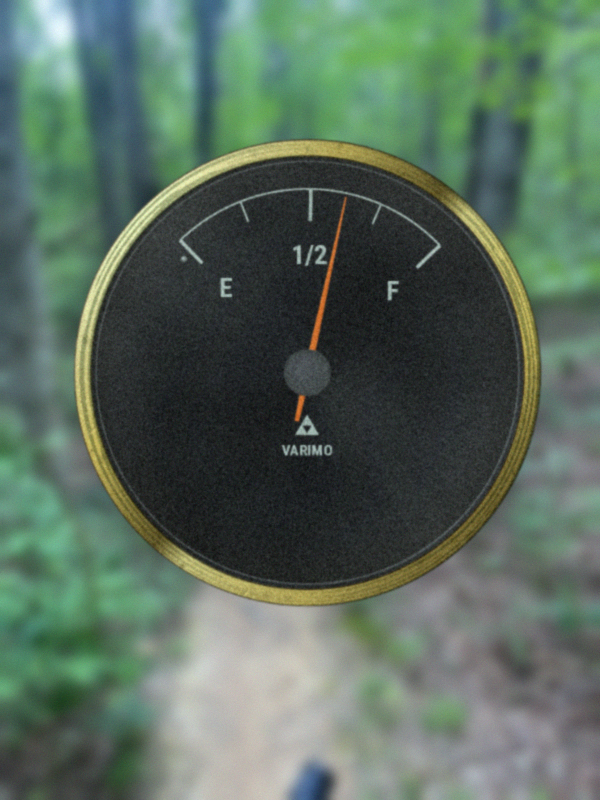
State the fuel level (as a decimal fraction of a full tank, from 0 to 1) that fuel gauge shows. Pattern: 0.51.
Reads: 0.625
